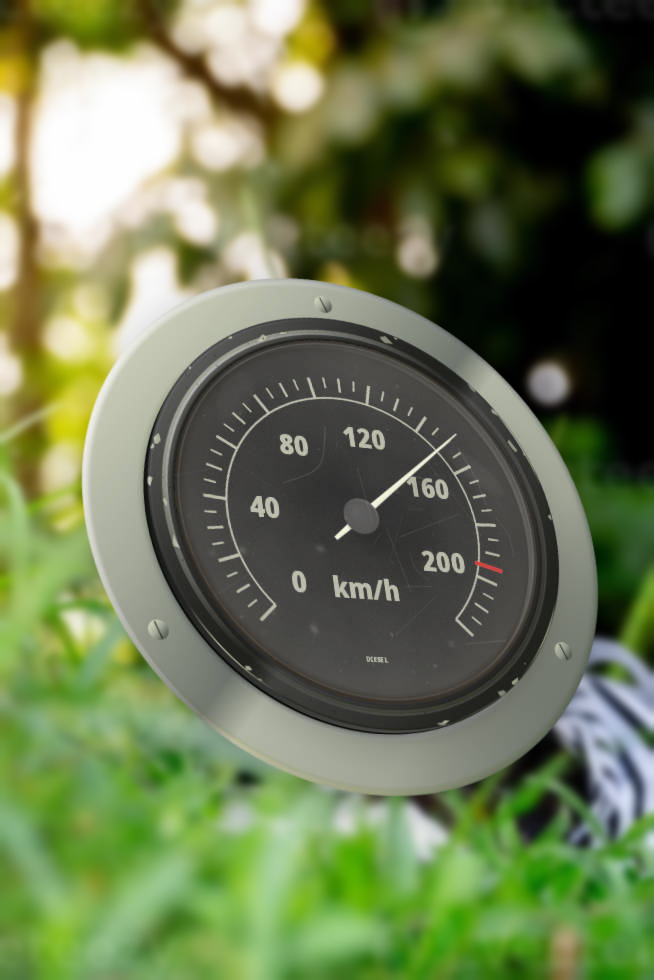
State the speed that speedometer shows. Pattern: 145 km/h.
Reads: 150 km/h
